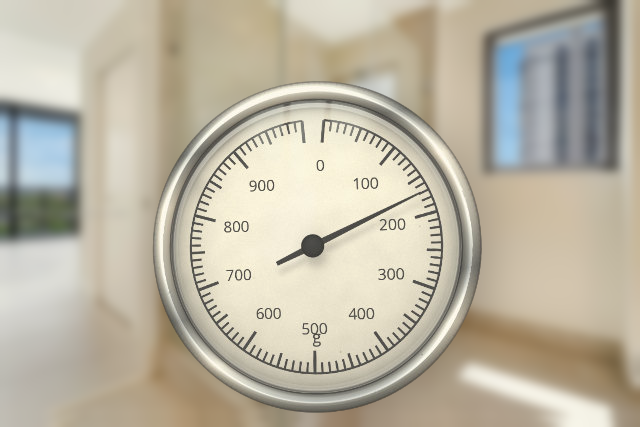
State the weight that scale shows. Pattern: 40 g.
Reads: 170 g
